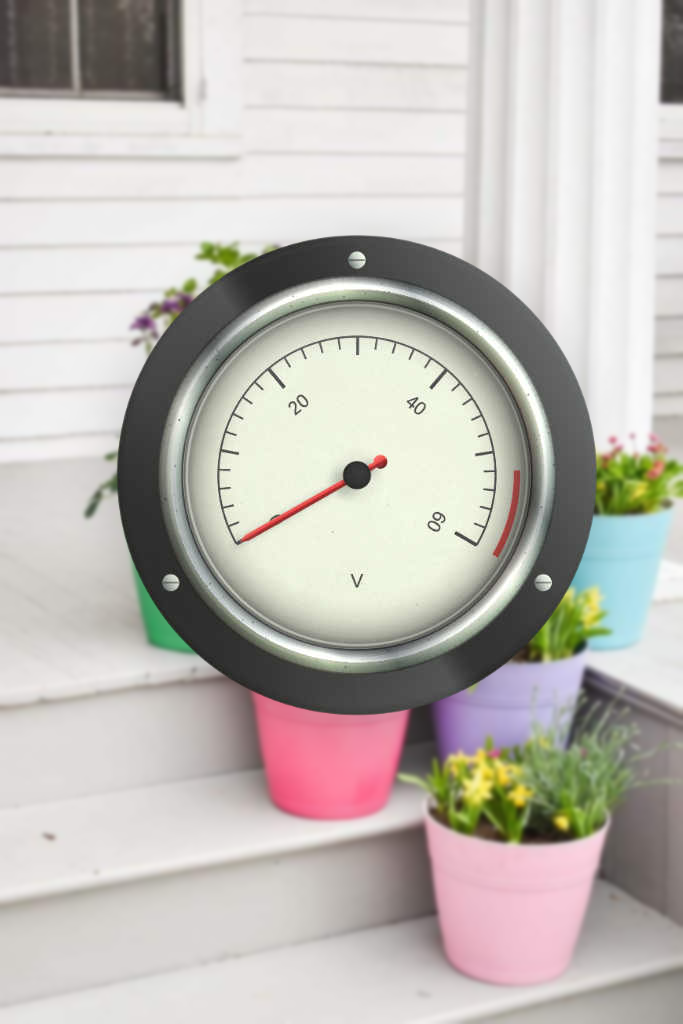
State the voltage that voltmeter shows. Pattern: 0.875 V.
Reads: 0 V
